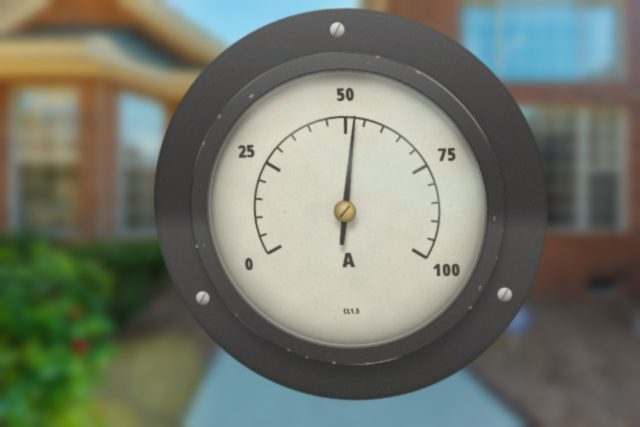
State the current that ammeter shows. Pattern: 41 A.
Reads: 52.5 A
